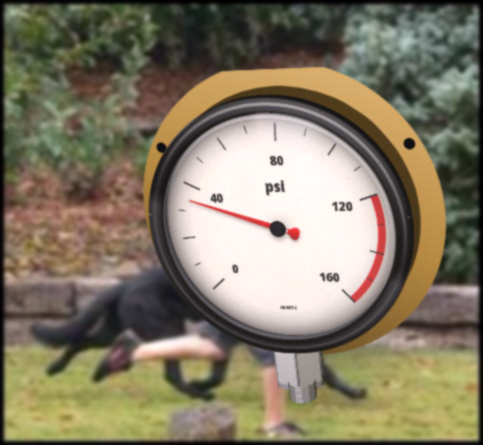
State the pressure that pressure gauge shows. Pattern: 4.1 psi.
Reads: 35 psi
